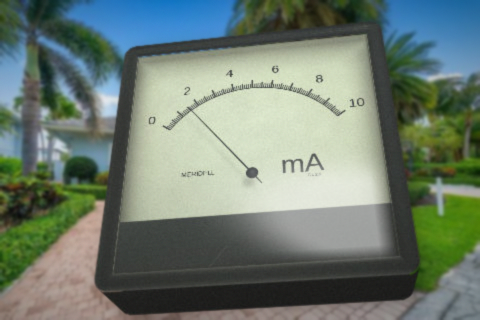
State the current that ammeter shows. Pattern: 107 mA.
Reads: 1.5 mA
